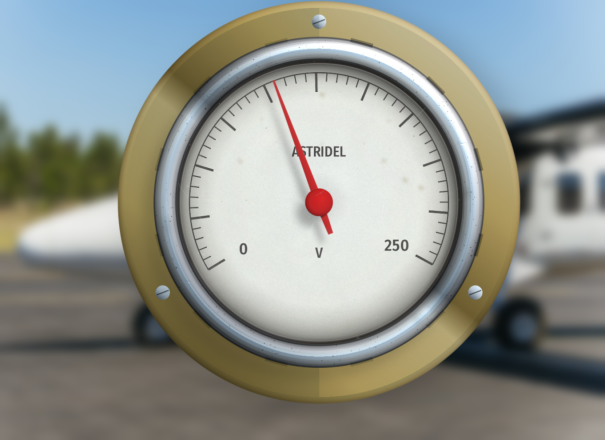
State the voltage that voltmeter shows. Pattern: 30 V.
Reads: 105 V
